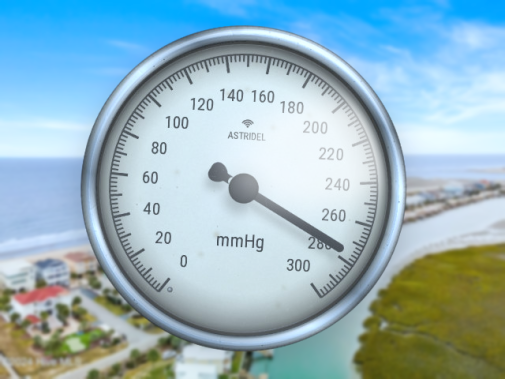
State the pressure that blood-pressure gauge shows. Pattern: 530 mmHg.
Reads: 276 mmHg
